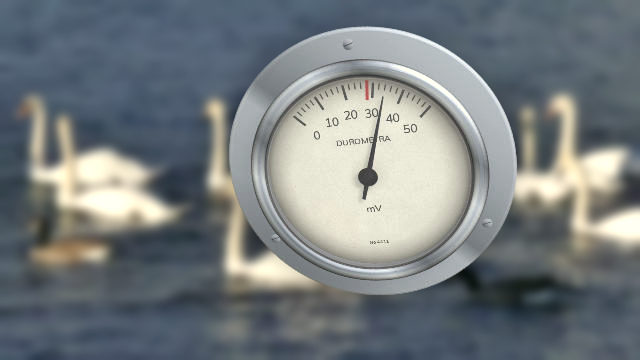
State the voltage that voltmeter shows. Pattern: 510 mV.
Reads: 34 mV
